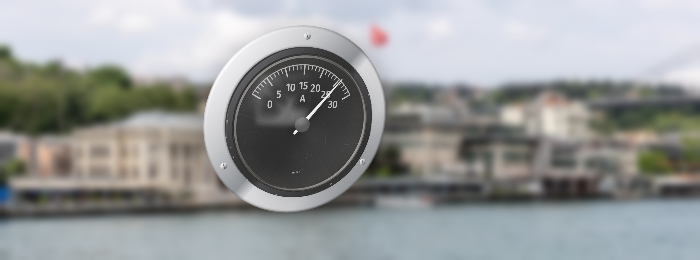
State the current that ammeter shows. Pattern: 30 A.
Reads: 25 A
